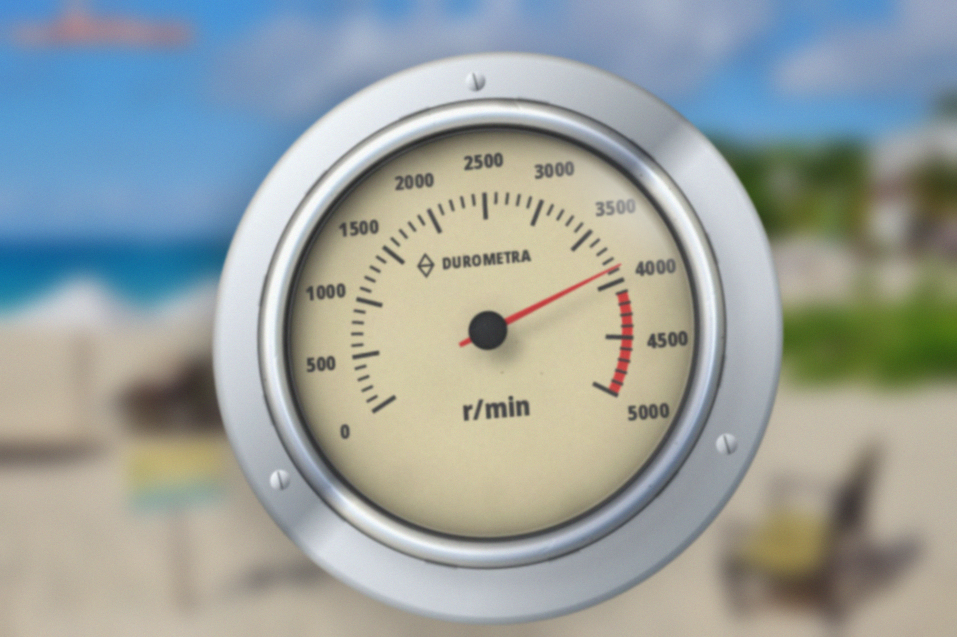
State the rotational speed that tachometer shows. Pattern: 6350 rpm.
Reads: 3900 rpm
